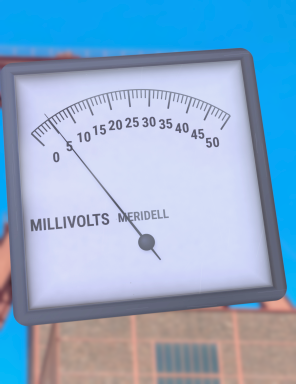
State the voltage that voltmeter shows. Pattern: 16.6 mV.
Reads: 5 mV
